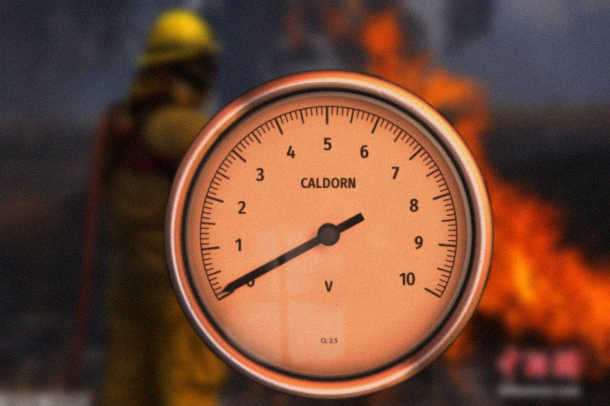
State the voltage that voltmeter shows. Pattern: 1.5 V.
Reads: 0.1 V
